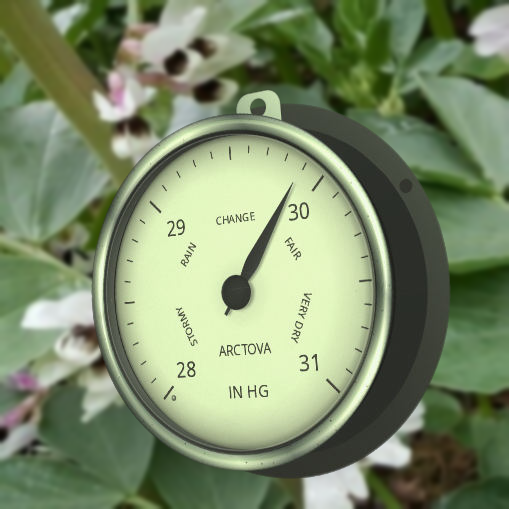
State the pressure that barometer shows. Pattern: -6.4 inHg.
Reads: 29.9 inHg
